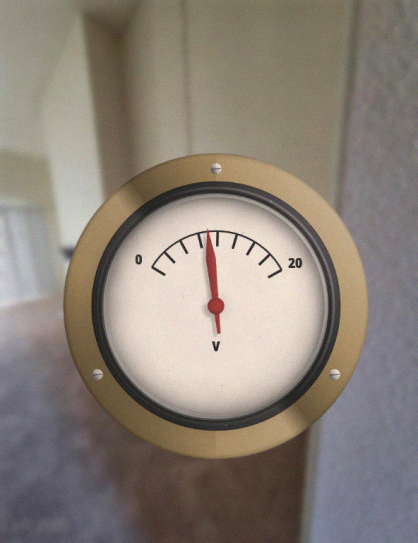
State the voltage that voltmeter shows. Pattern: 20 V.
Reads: 8.75 V
